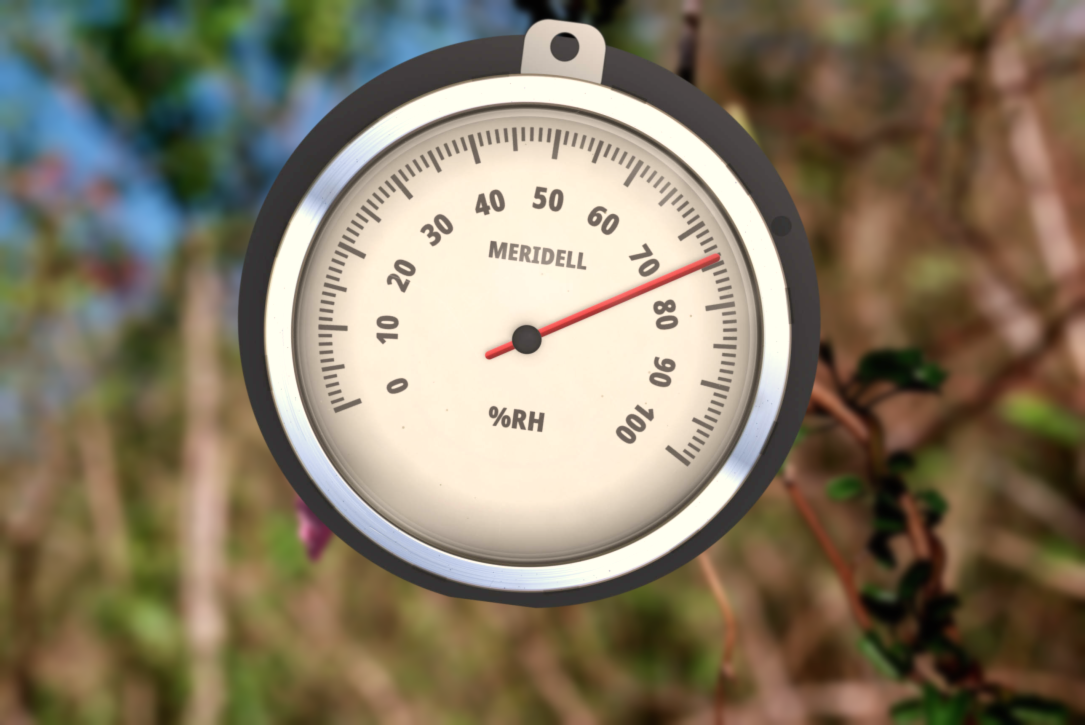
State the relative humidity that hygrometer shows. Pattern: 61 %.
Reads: 74 %
